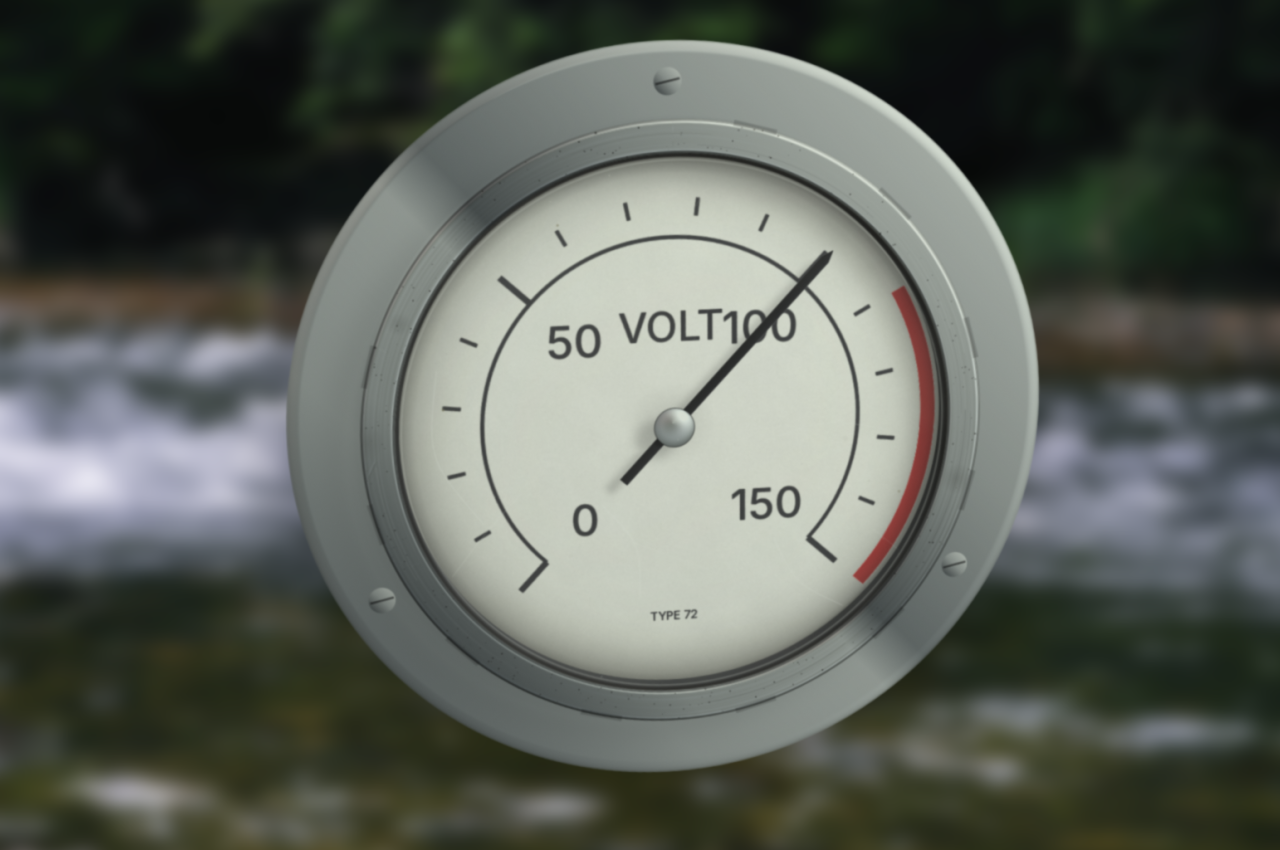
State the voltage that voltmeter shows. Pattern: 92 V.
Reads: 100 V
